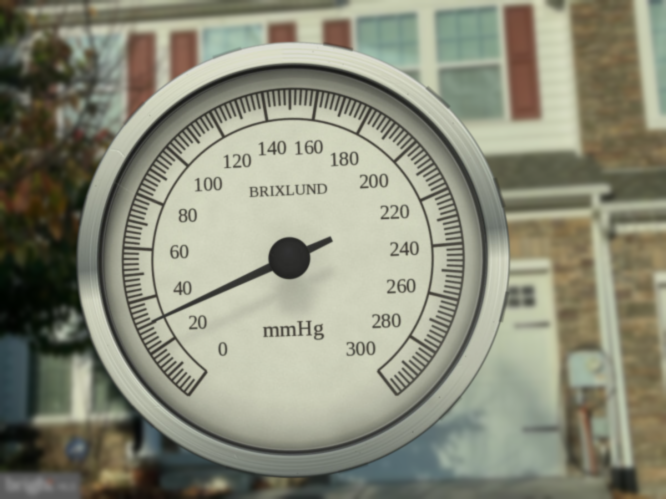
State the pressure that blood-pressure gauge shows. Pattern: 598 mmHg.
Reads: 30 mmHg
